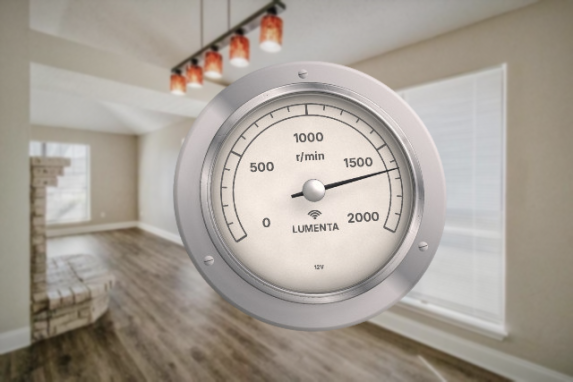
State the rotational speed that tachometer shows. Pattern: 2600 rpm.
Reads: 1650 rpm
